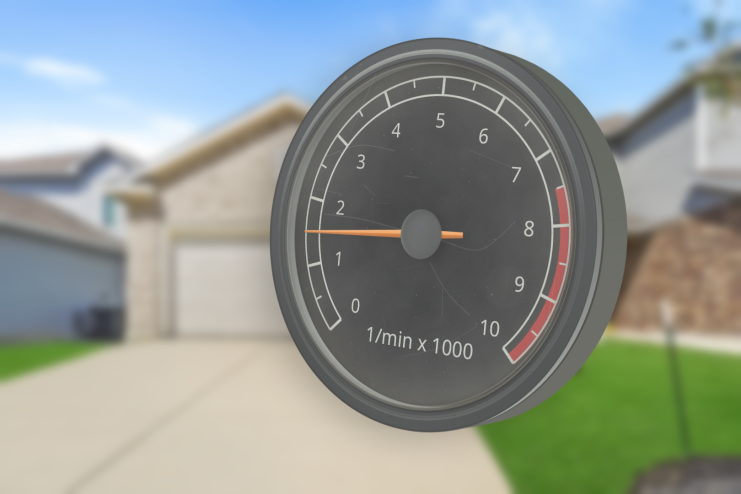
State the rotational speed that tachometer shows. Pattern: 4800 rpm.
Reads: 1500 rpm
